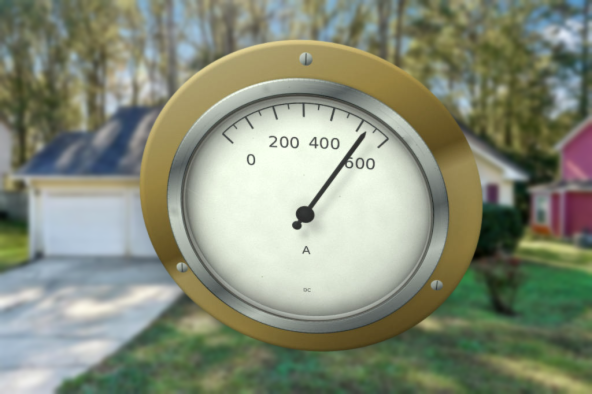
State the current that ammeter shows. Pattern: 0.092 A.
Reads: 525 A
